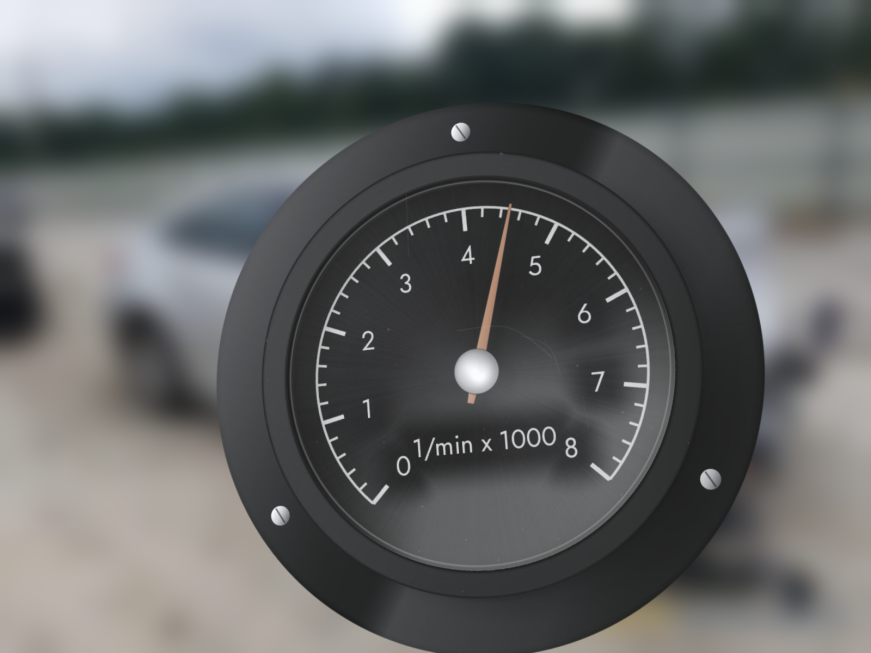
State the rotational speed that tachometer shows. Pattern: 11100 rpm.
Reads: 4500 rpm
